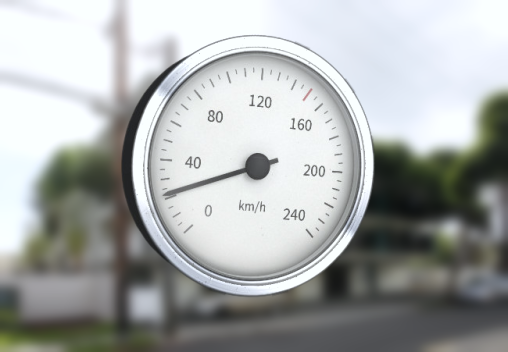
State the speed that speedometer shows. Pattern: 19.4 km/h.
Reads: 22.5 km/h
